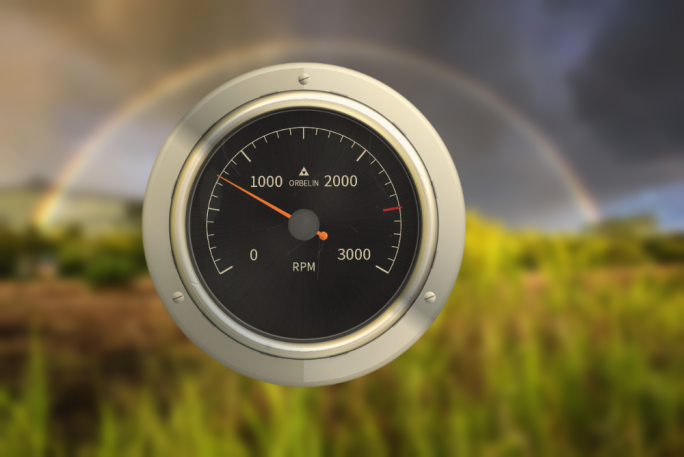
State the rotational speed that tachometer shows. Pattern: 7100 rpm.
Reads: 750 rpm
